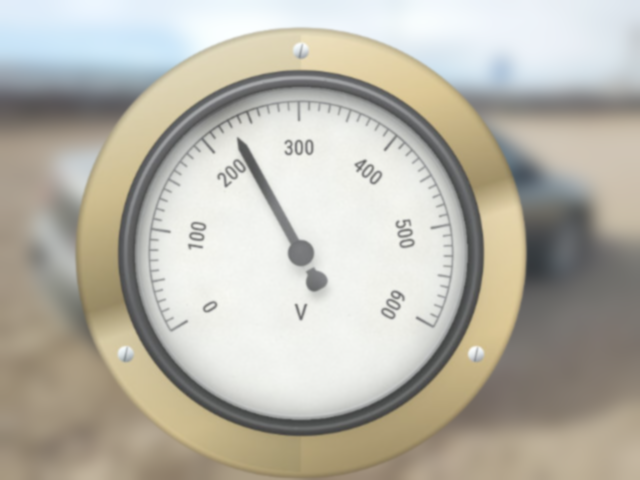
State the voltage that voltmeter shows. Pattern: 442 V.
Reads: 230 V
